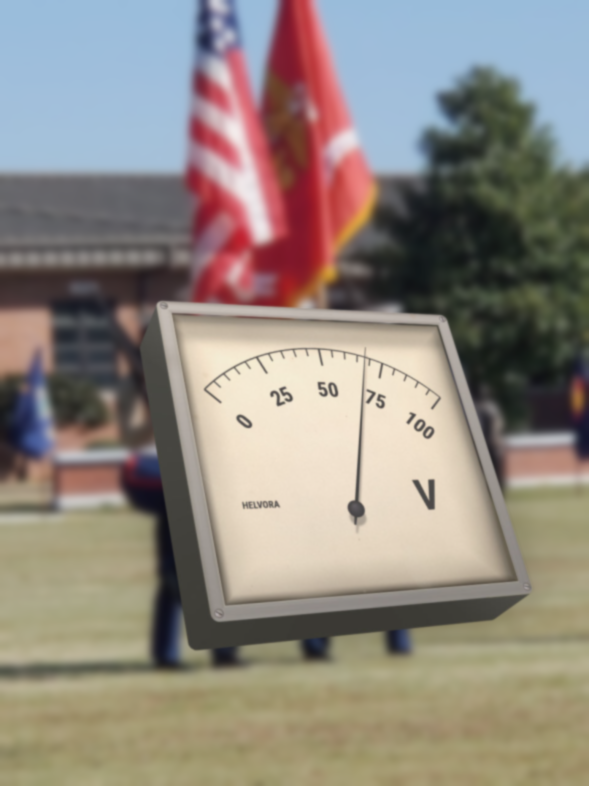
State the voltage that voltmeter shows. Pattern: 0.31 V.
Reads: 67.5 V
